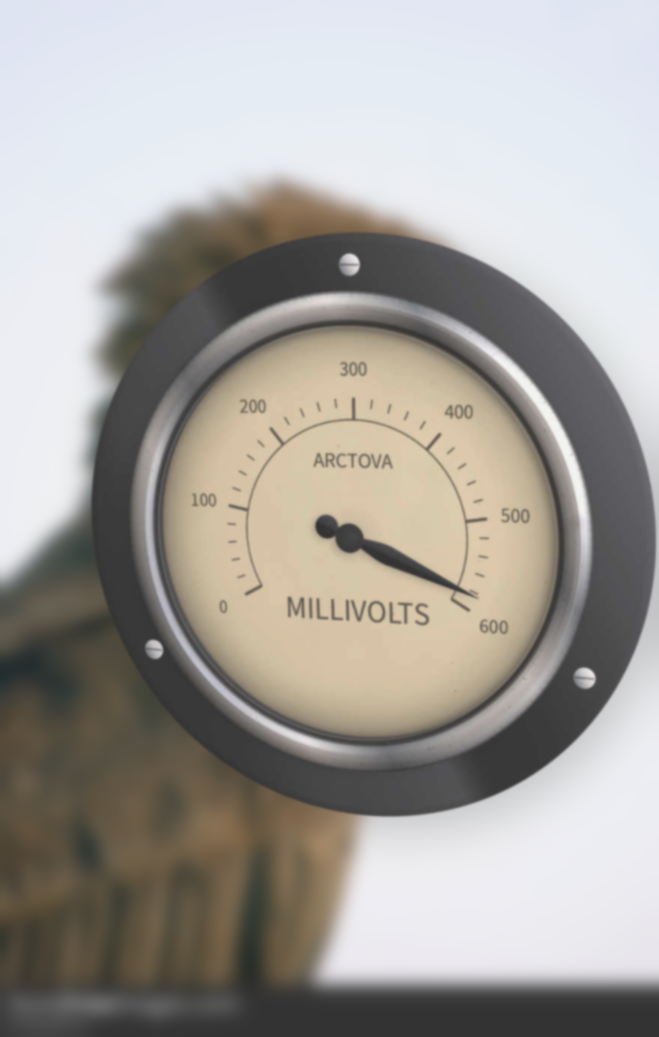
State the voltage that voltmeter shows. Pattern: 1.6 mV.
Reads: 580 mV
